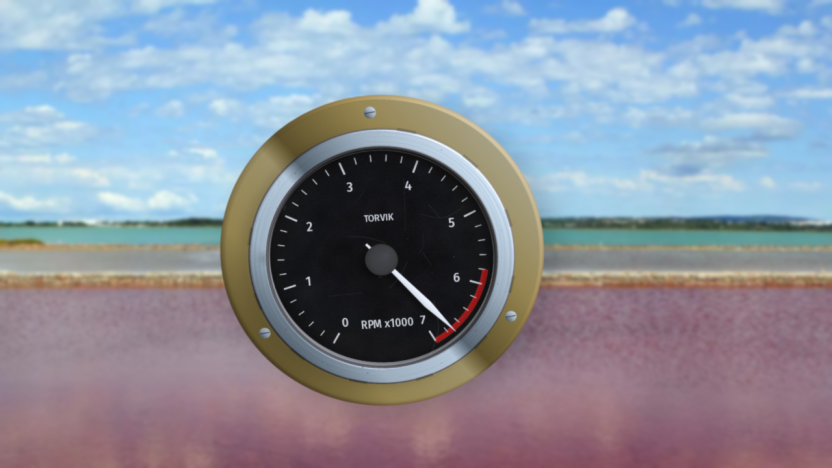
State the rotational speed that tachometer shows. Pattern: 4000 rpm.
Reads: 6700 rpm
